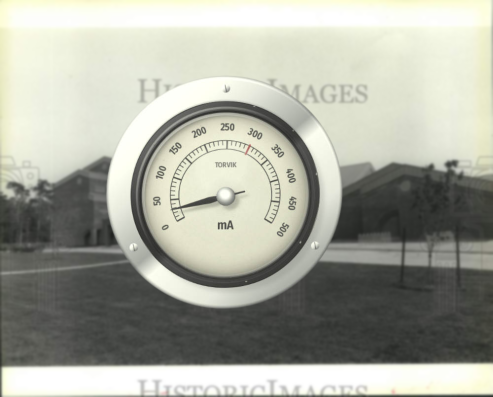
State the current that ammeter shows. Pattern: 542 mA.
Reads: 30 mA
